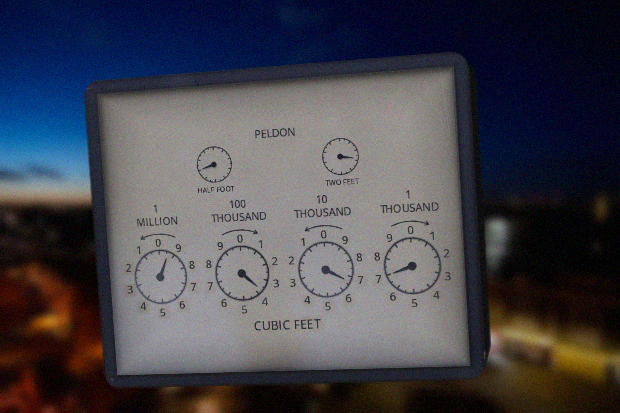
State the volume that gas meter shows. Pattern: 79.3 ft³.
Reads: 936700 ft³
